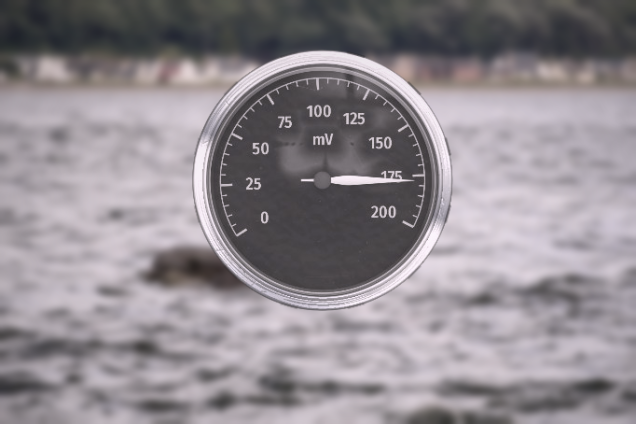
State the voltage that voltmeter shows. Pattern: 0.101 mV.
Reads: 177.5 mV
